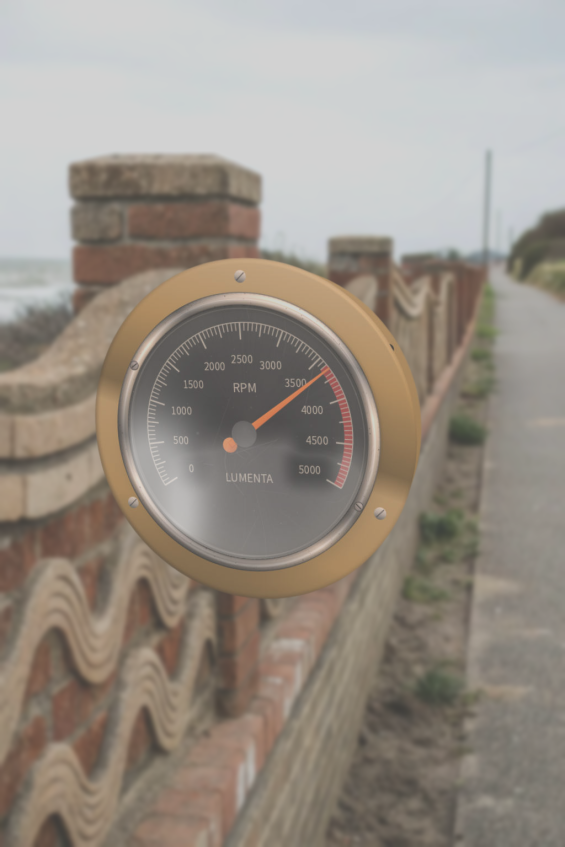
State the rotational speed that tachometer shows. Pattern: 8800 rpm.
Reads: 3650 rpm
